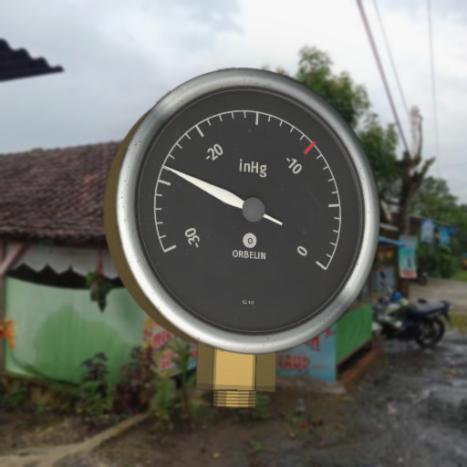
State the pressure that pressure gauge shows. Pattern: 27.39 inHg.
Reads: -24 inHg
